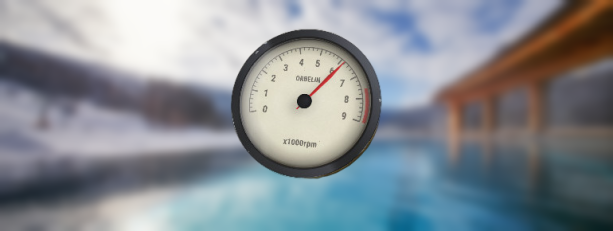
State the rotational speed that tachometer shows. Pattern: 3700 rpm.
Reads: 6200 rpm
